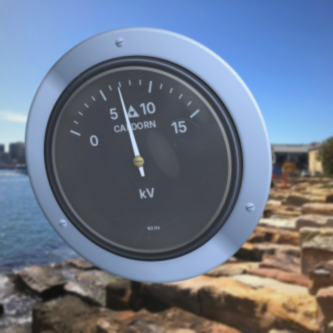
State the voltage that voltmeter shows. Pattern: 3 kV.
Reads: 7 kV
